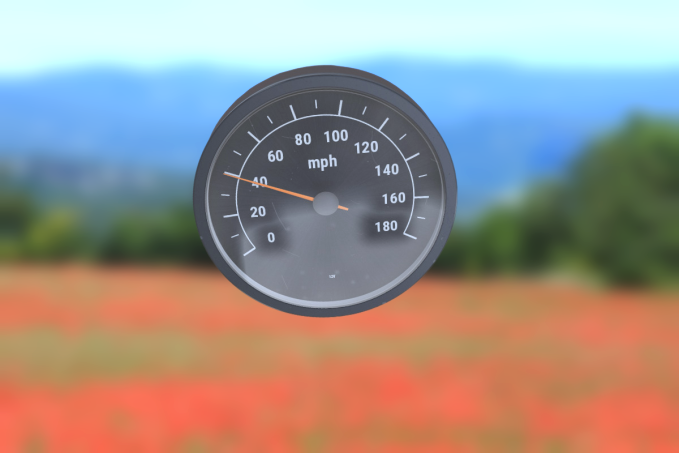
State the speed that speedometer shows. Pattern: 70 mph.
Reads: 40 mph
